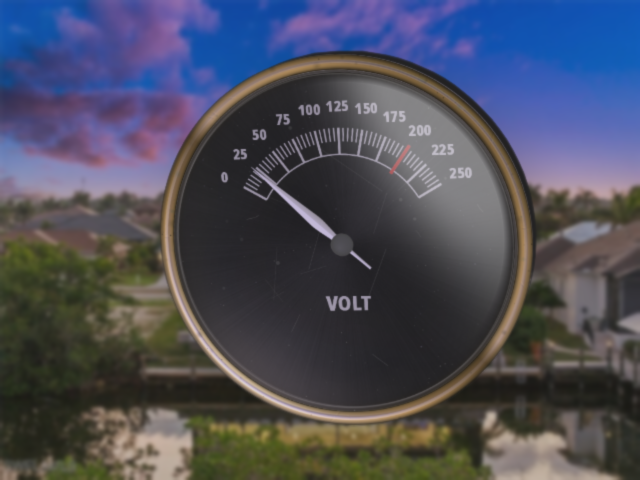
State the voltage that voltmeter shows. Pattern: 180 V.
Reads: 25 V
